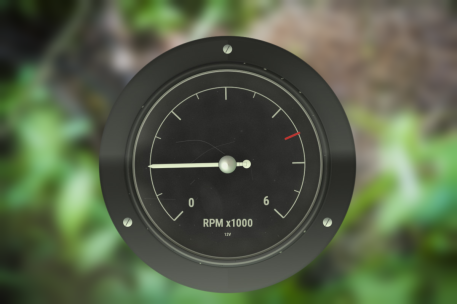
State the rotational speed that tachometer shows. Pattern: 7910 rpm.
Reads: 1000 rpm
